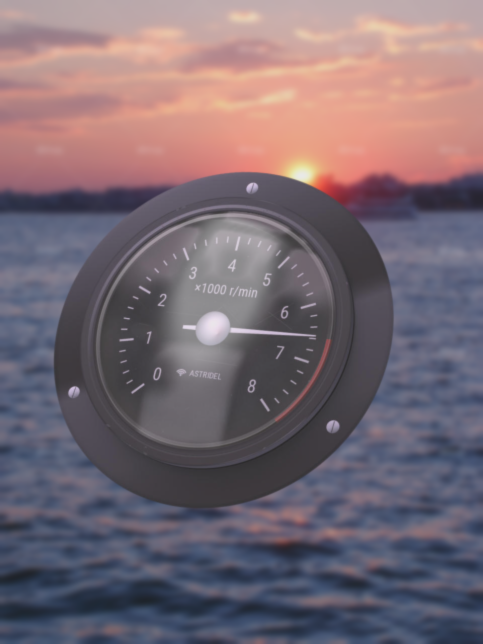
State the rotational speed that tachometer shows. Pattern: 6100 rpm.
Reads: 6600 rpm
